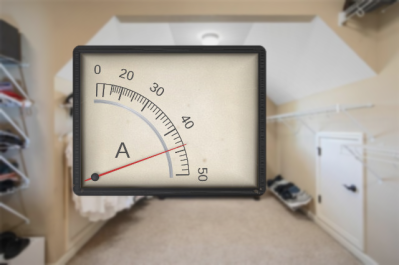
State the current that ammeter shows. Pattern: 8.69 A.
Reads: 44 A
